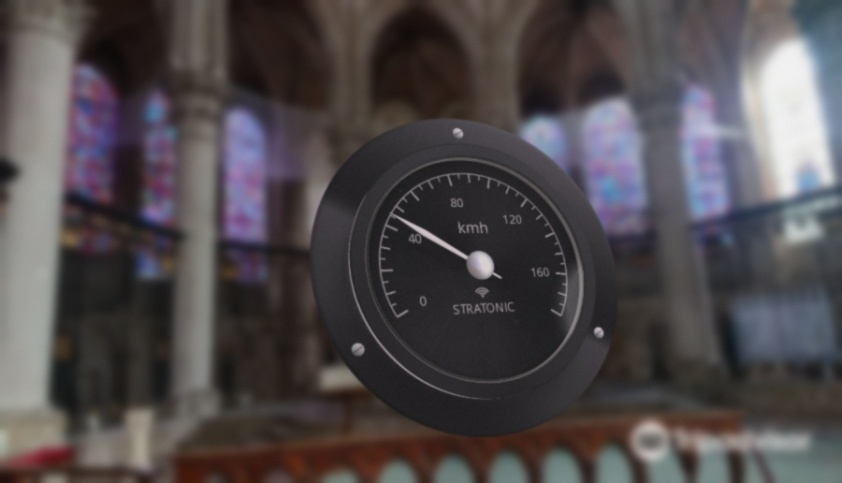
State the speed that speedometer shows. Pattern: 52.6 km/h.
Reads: 45 km/h
